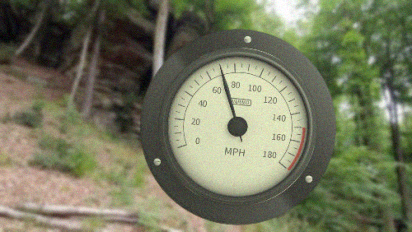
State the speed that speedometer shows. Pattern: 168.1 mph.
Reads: 70 mph
